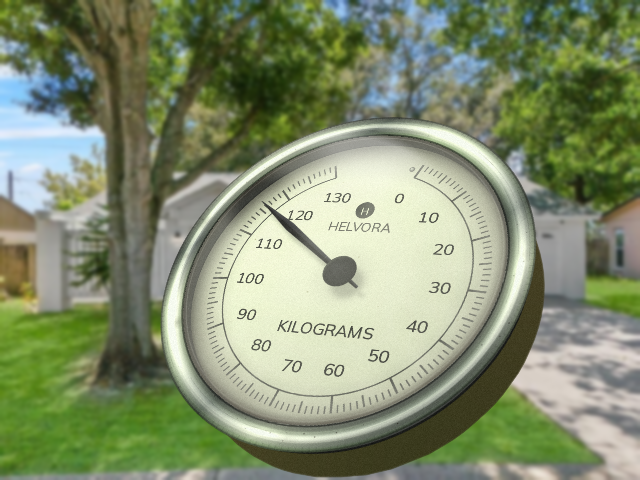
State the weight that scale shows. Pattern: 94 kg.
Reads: 116 kg
